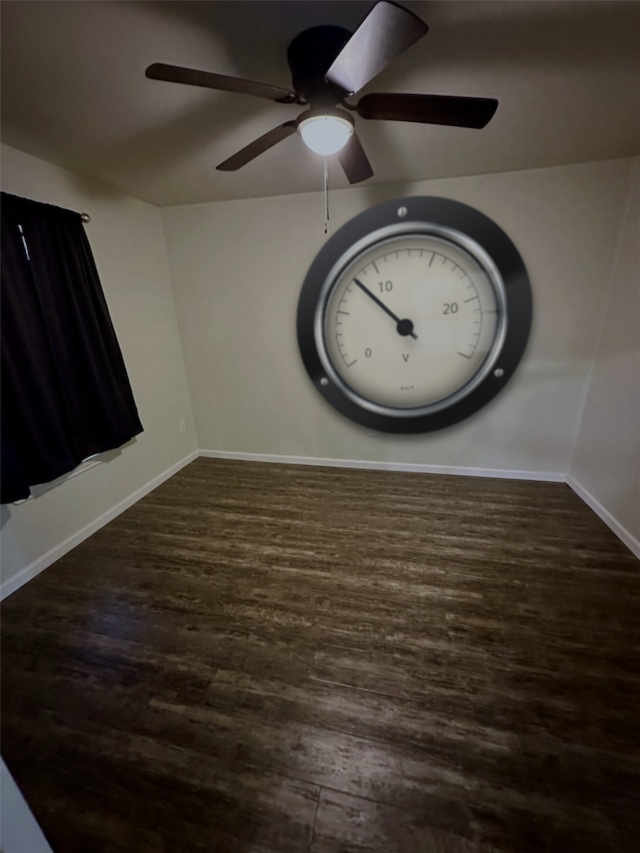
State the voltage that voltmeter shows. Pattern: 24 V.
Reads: 8 V
